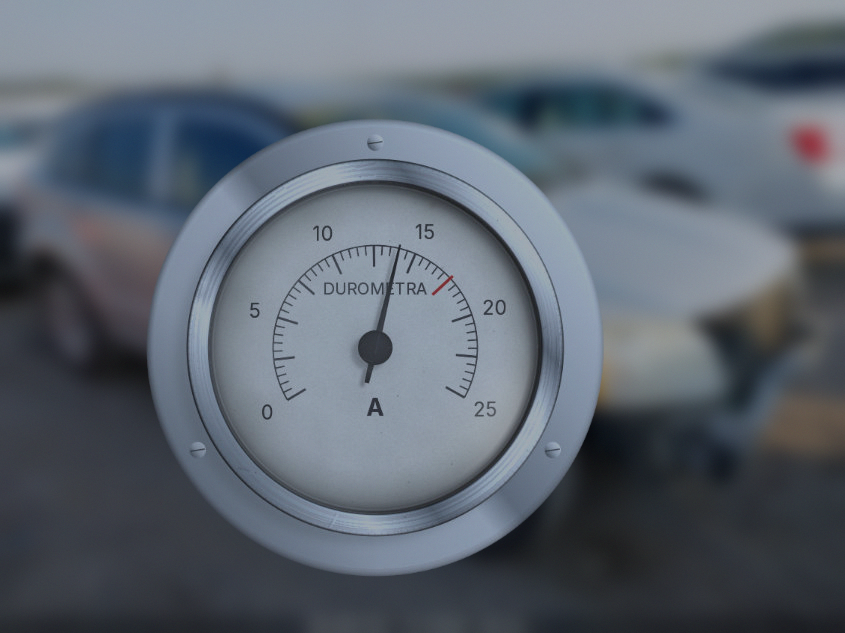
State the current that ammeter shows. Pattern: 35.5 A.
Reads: 14 A
